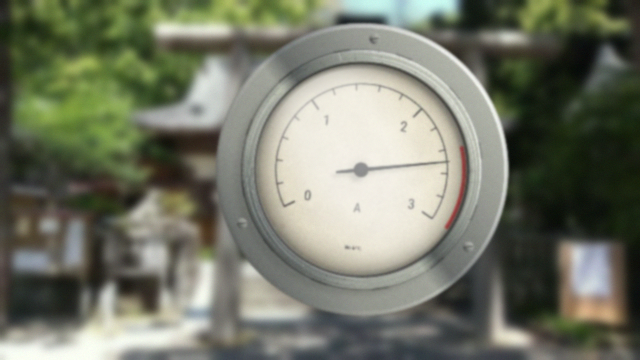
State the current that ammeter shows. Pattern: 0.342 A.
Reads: 2.5 A
